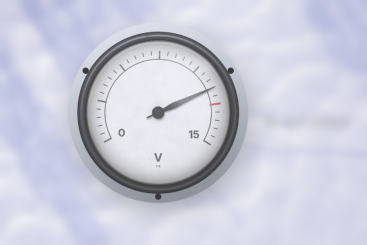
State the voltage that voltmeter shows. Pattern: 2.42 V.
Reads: 11.5 V
